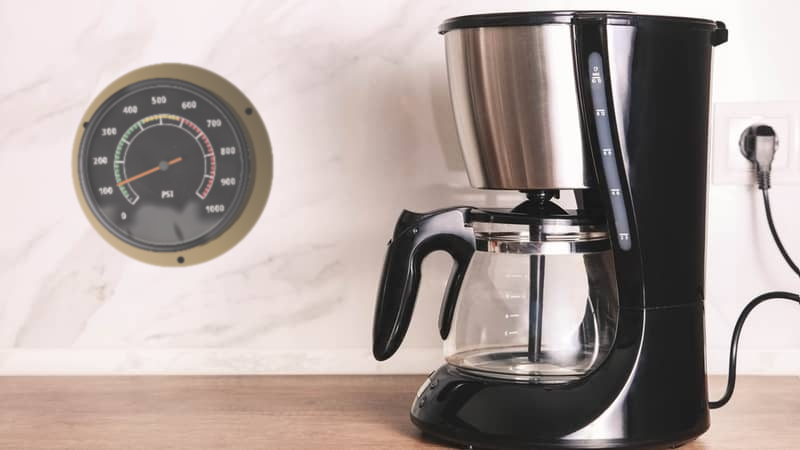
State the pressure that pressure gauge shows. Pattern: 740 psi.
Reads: 100 psi
